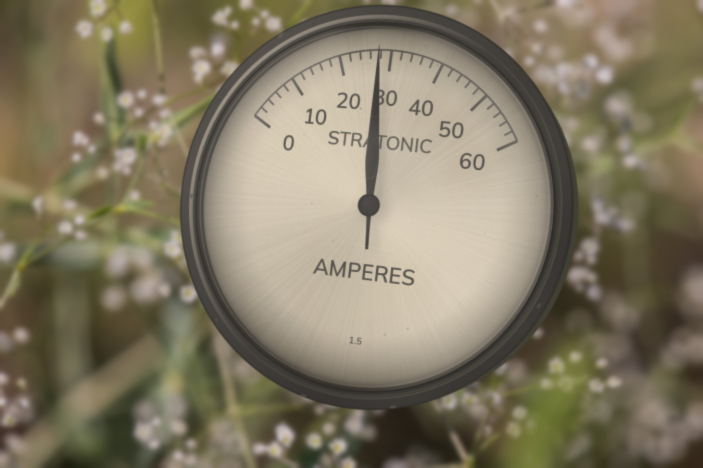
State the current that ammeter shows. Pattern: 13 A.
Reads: 28 A
